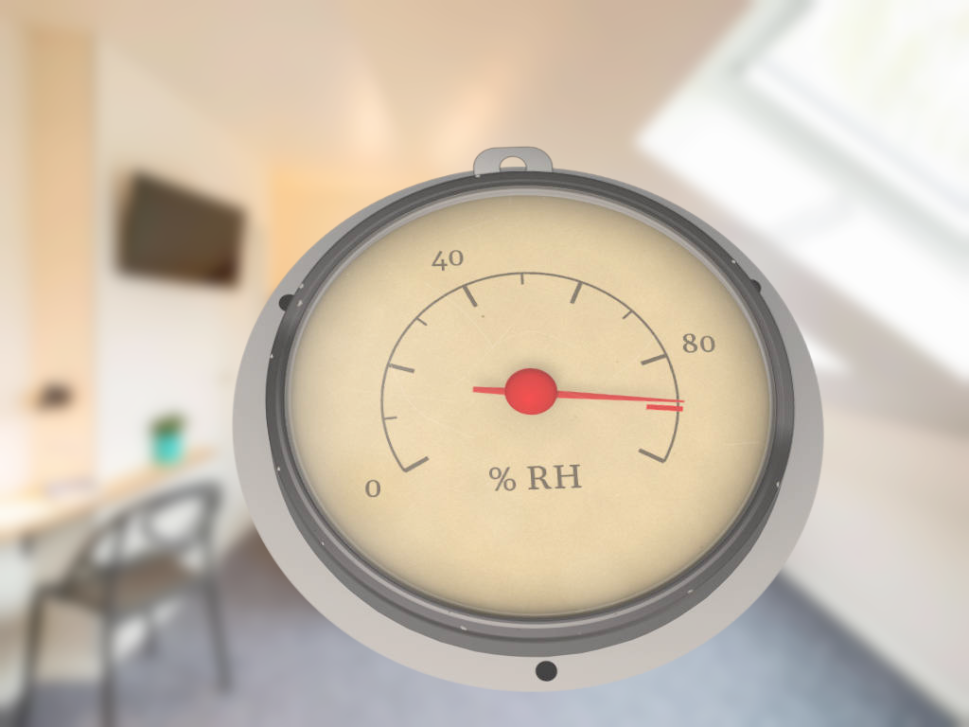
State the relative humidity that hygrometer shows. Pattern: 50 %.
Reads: 90 %
